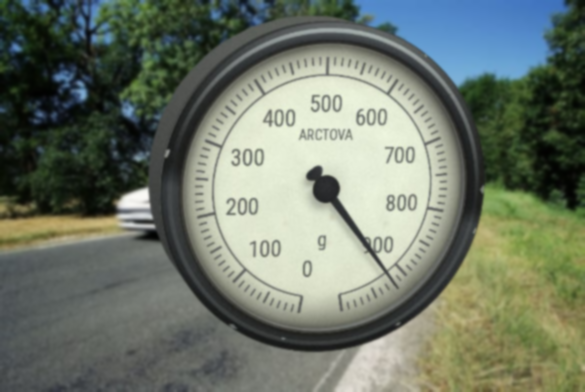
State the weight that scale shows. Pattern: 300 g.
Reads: 920 g
